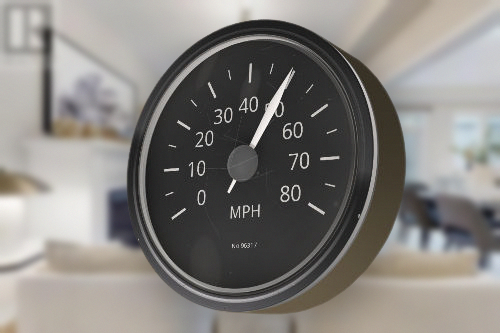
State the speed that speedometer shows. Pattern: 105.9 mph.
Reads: 50 mph
